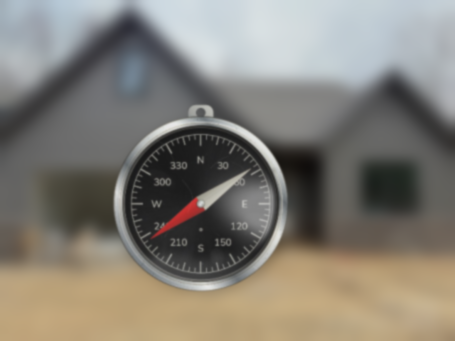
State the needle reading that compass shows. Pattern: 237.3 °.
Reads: 235 °
